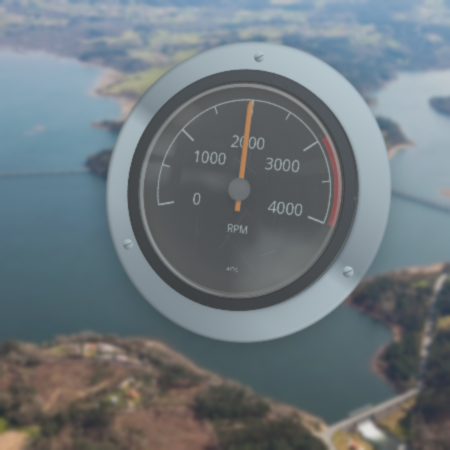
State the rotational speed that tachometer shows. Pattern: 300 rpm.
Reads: 2000 rpm
